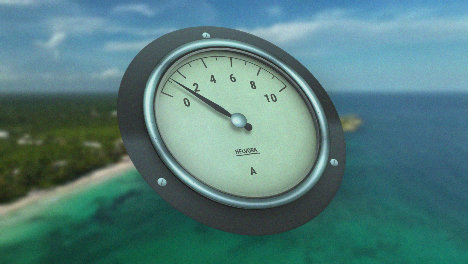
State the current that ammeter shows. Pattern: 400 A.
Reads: 1 A
